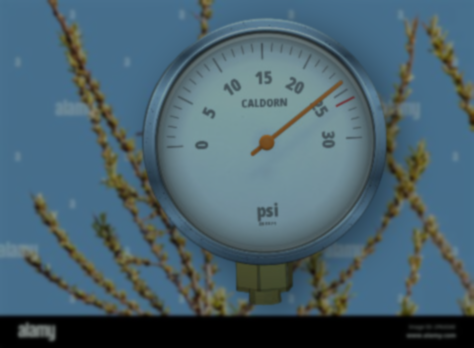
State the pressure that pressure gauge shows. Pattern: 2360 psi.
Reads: 24 psi
